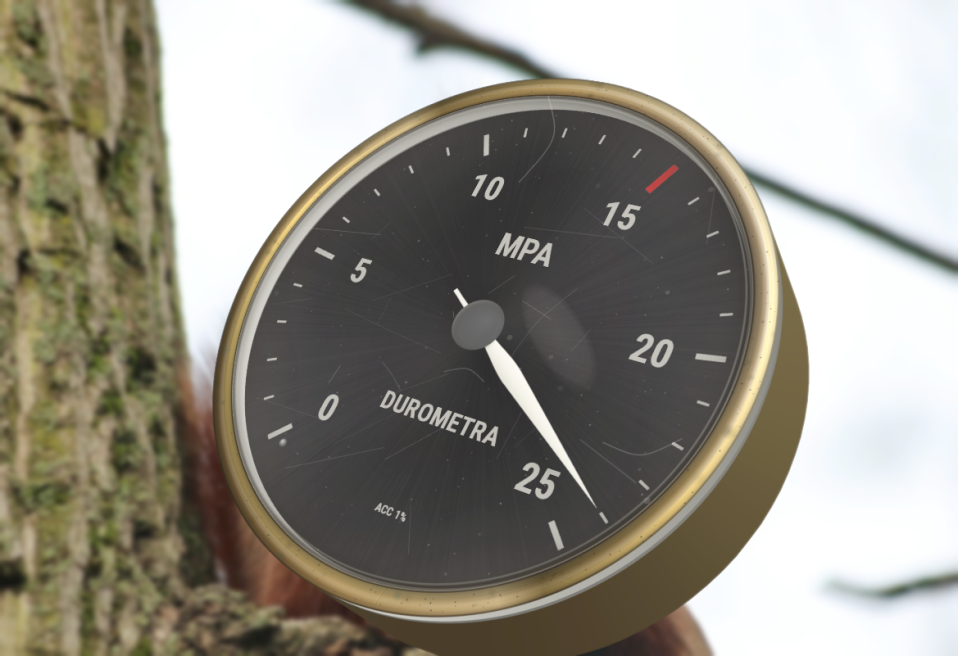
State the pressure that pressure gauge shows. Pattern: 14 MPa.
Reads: 24 MPa
